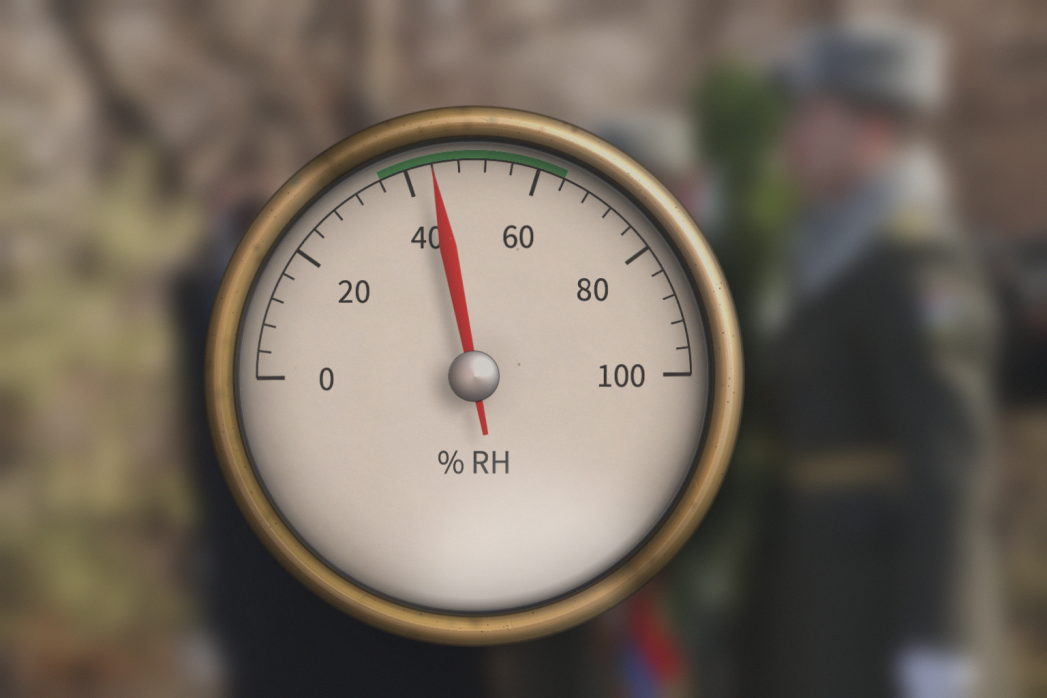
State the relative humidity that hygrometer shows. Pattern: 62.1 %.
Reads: 44 %
